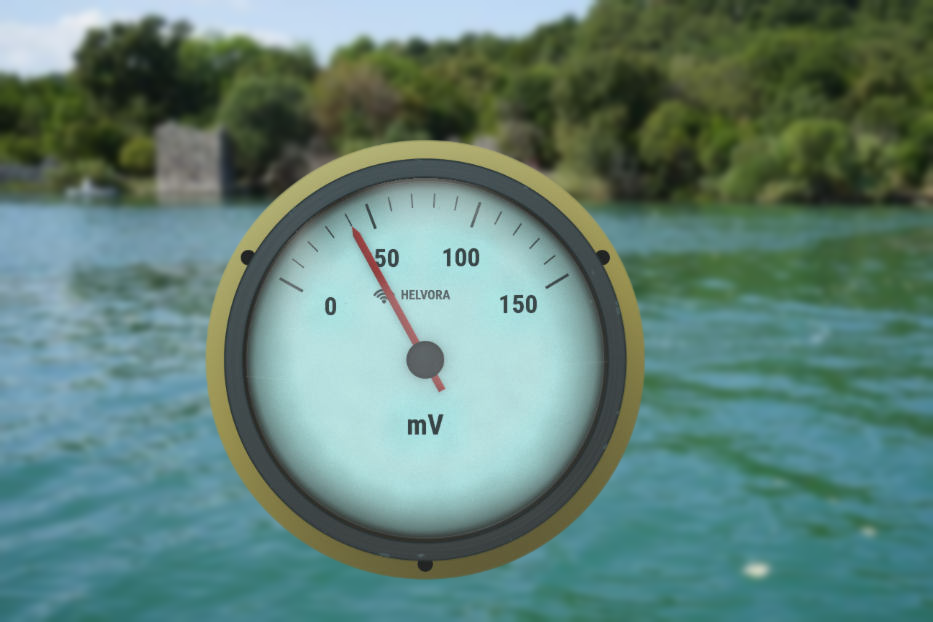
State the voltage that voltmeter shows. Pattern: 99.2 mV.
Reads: 40 mV
